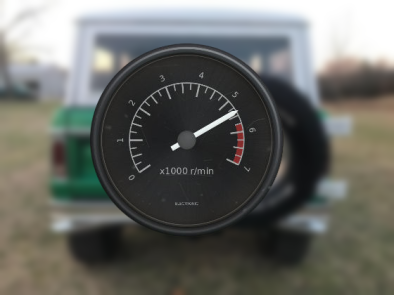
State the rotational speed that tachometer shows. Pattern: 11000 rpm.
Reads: 5375 rpm
